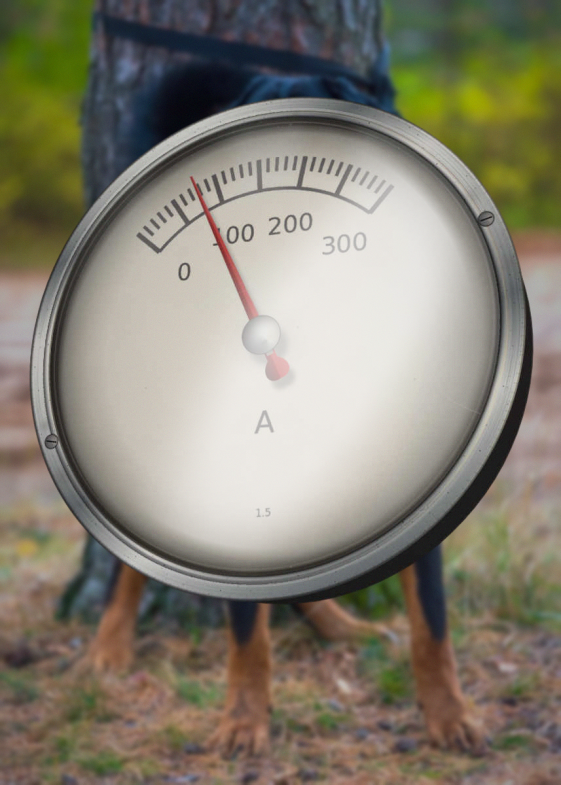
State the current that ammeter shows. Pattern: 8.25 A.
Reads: 80 A
